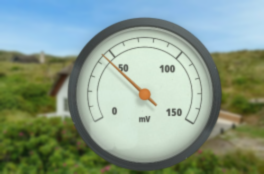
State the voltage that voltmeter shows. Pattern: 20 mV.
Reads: 45 mV
